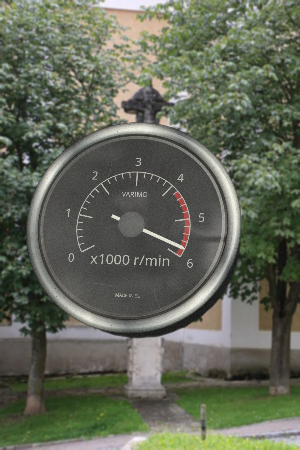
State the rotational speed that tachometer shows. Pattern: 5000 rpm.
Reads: 5800 rpm
